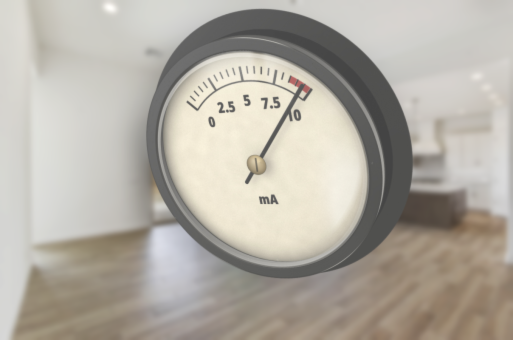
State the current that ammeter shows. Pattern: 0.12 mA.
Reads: 9.5 mA
